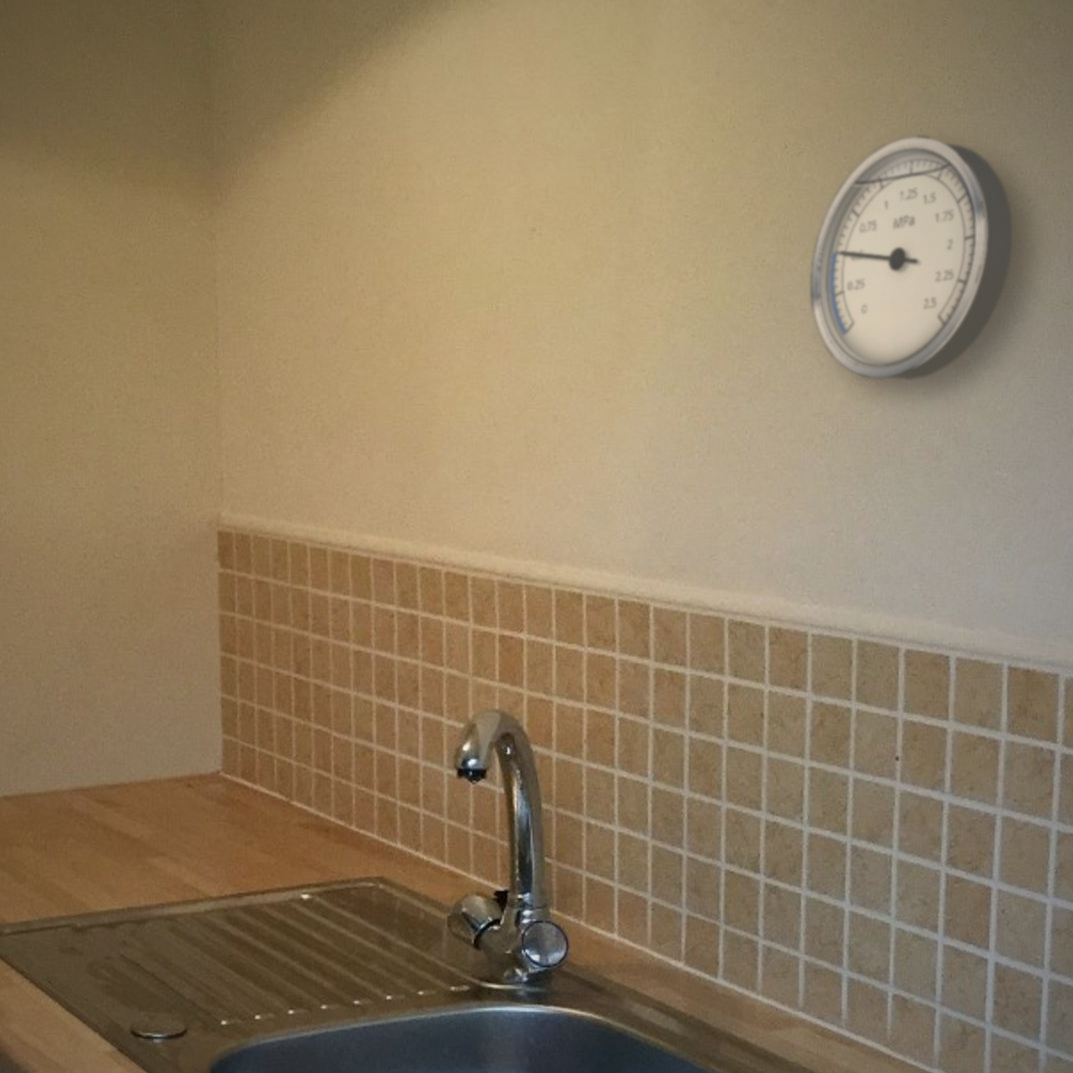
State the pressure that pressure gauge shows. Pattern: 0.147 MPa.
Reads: 0.5 MPa
